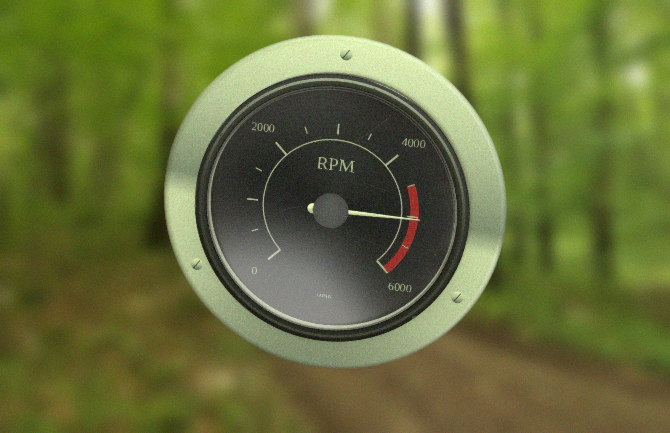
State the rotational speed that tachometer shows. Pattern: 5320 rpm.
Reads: 5000 rpm
